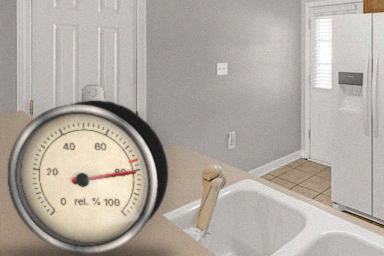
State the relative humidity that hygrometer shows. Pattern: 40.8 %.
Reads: 80 %
